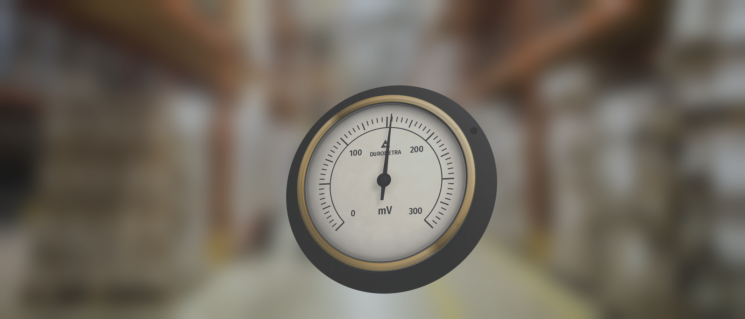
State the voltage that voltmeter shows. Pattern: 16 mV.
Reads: 155 mV
